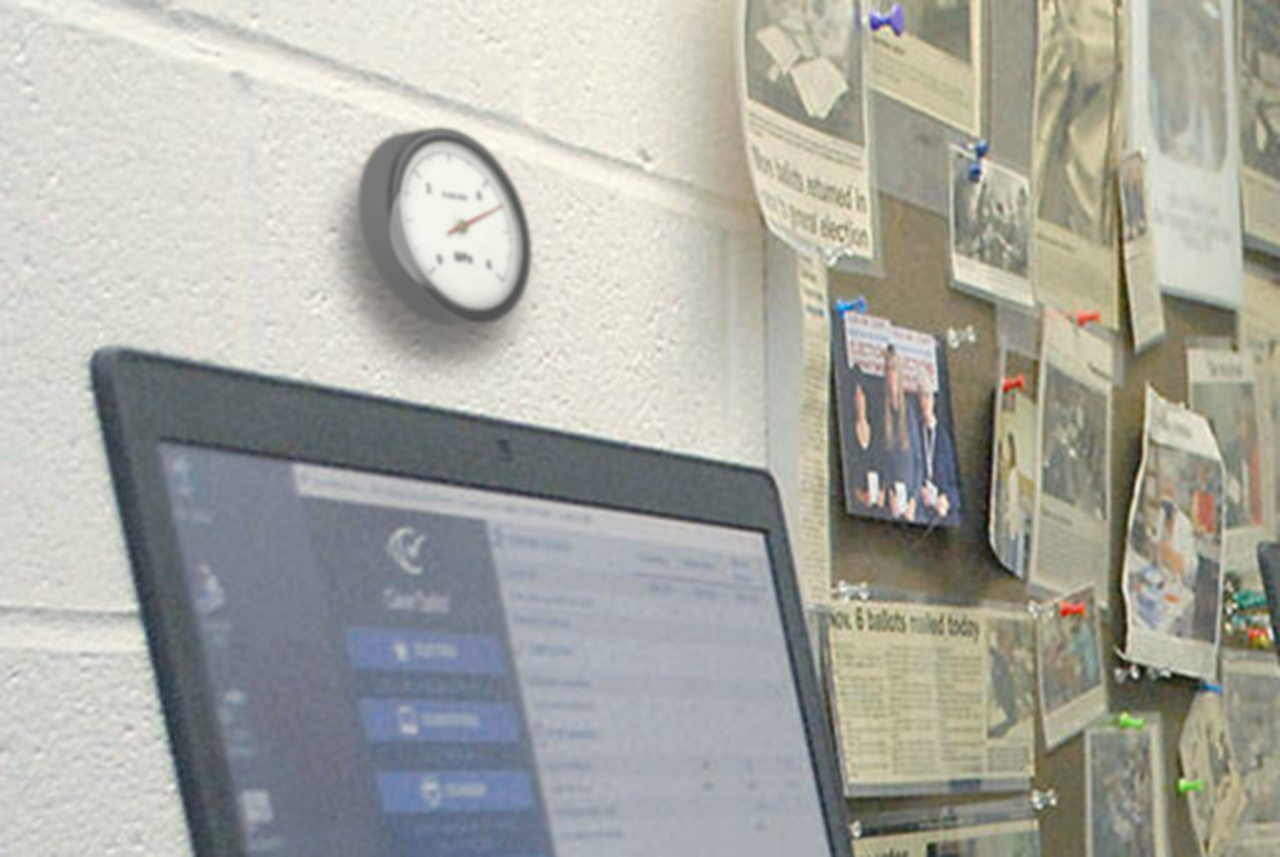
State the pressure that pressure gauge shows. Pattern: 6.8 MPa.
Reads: 4.5 MPa
